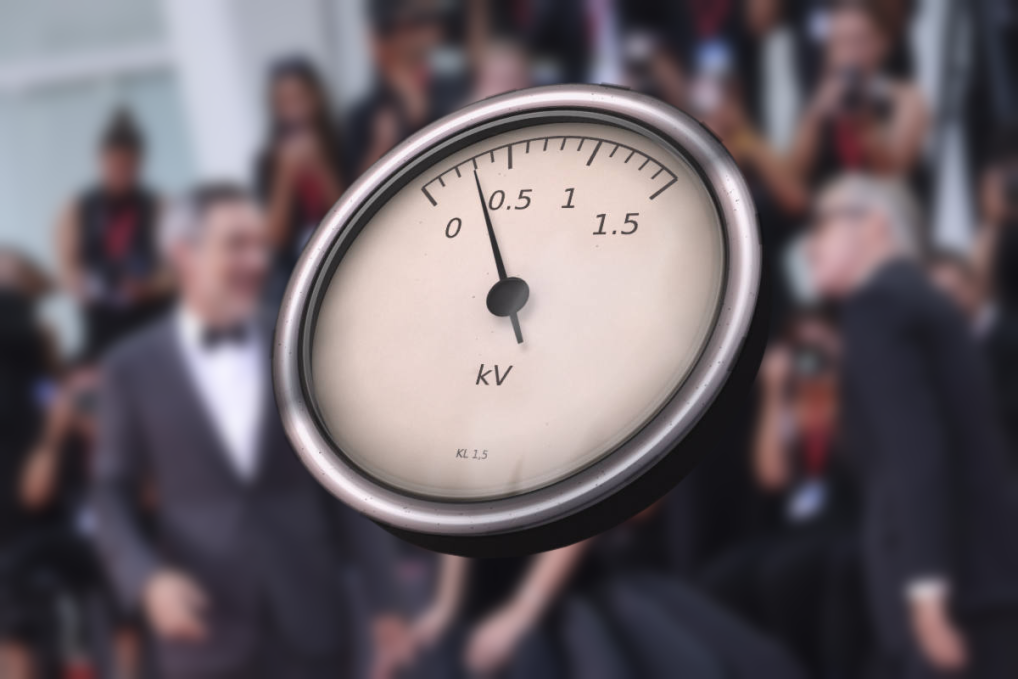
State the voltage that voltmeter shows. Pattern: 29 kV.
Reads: 0.3 kV
